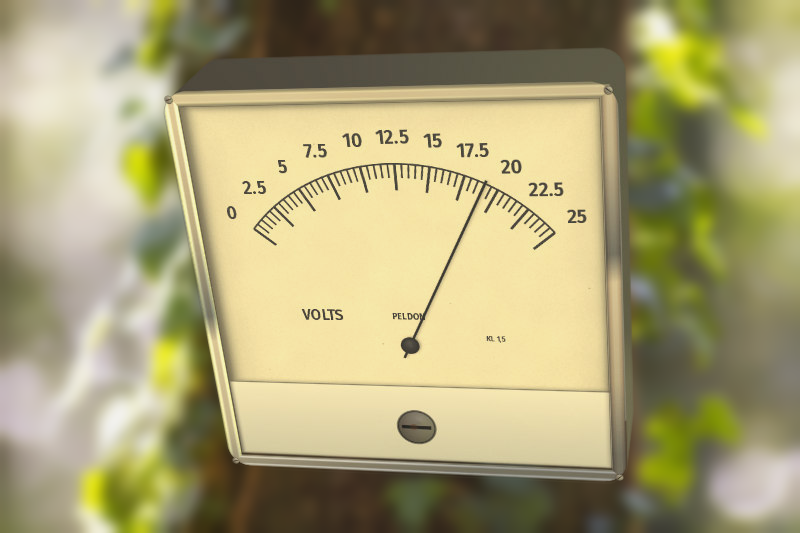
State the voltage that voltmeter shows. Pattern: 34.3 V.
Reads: 19 V
